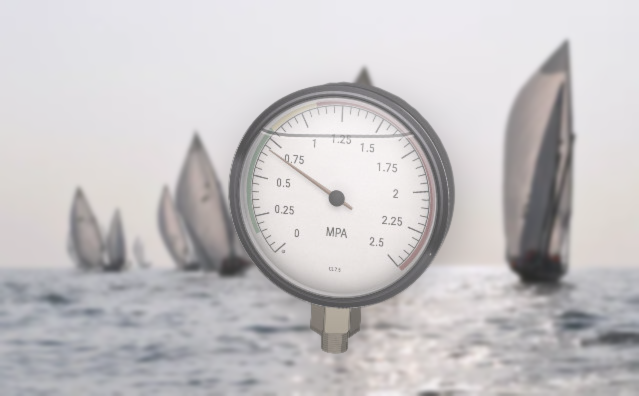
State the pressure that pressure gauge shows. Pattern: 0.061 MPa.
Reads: 0.7 MPa
